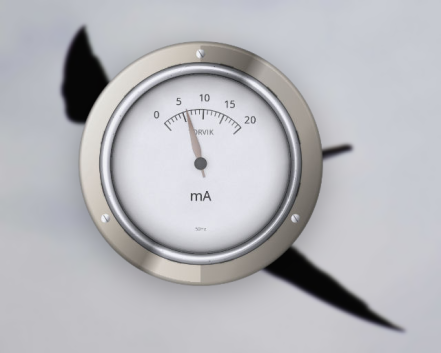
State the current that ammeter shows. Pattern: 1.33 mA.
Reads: 6 mA
